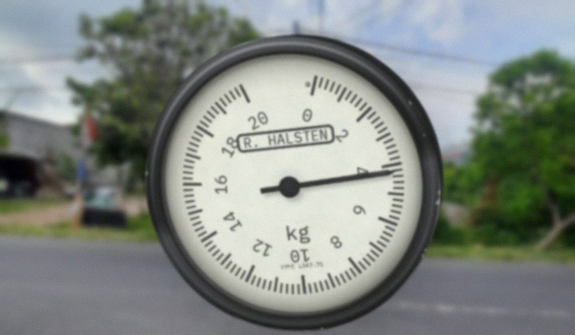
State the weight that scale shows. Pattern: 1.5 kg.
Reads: 4.2 kg
